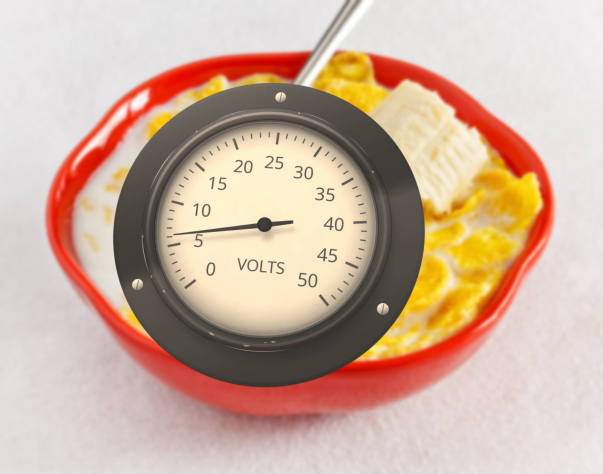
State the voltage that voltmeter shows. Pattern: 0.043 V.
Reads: 6 V
